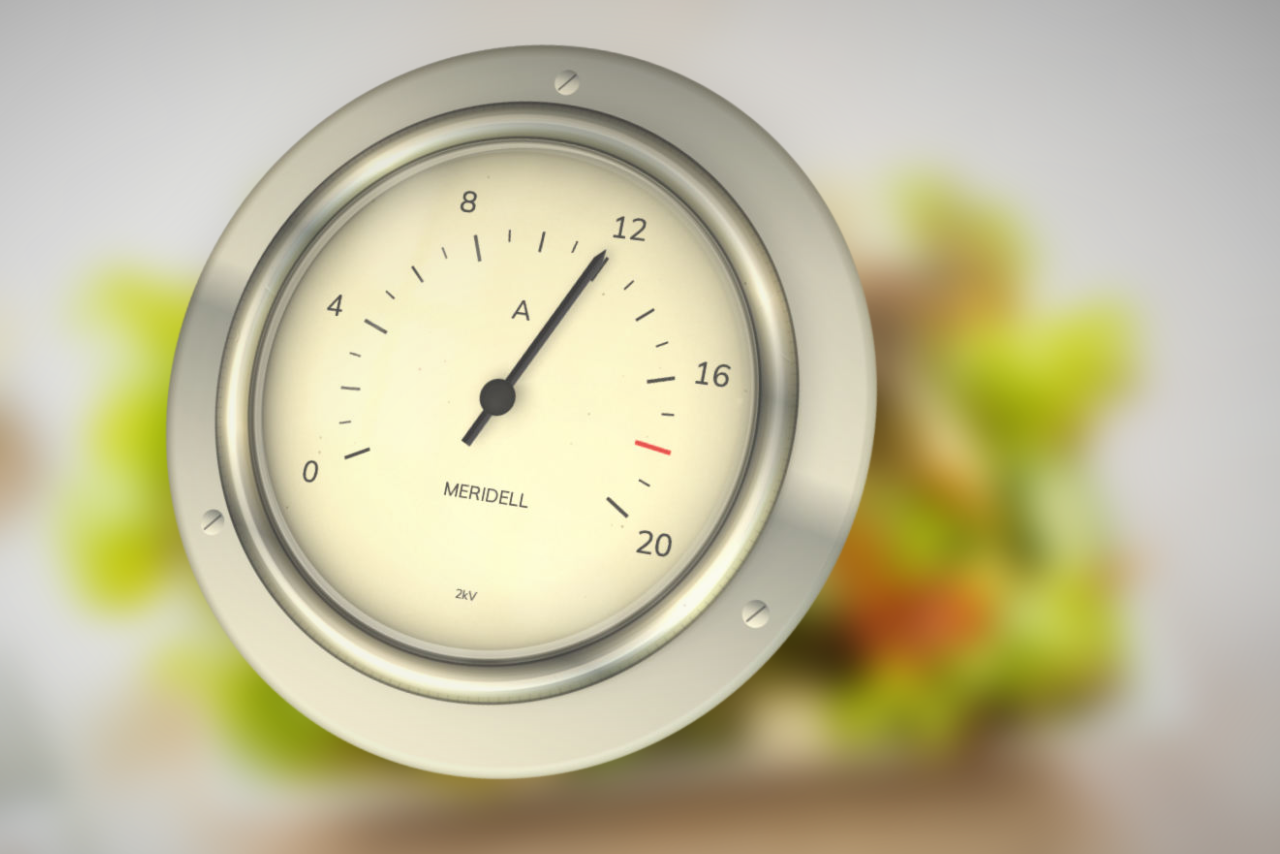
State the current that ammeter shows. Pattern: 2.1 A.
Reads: 12 A
